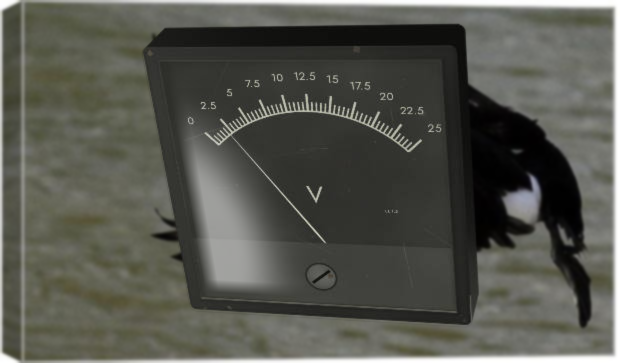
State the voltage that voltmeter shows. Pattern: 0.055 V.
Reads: 2.5 V
